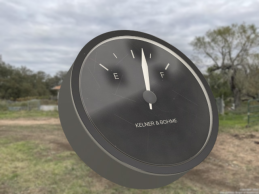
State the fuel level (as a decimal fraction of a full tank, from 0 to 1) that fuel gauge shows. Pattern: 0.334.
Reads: 0.625
